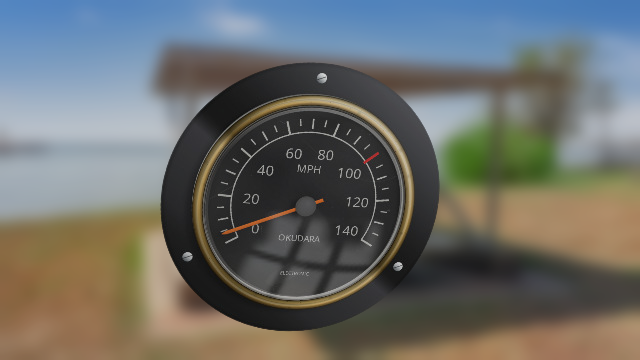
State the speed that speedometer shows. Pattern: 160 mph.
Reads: 5 mph
